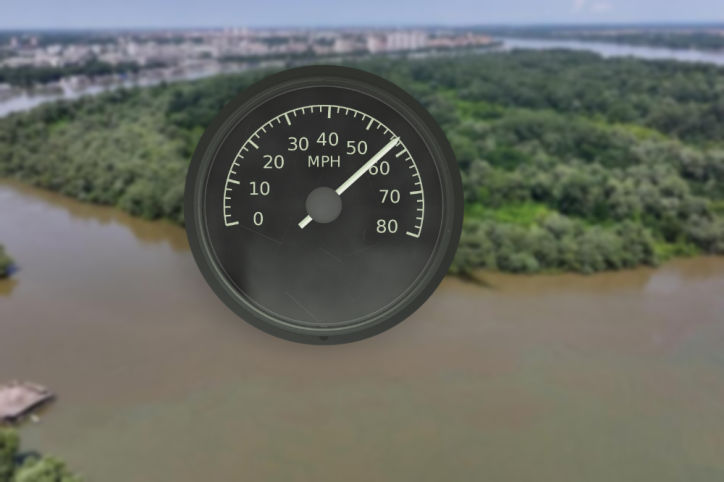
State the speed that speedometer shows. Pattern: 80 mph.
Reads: 57 mph
